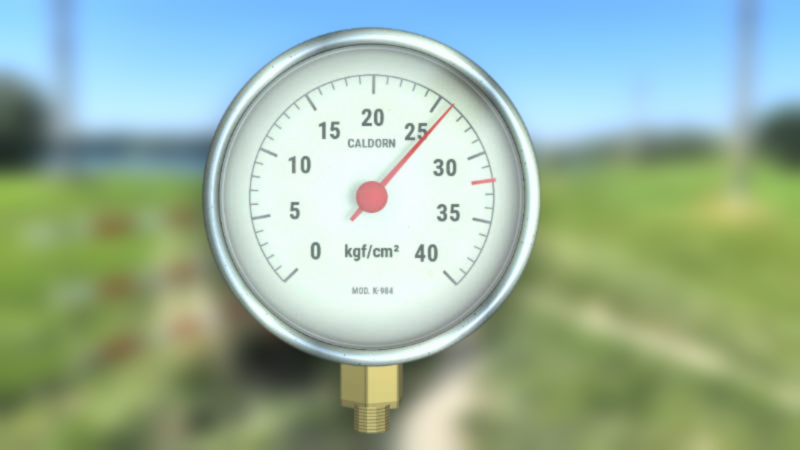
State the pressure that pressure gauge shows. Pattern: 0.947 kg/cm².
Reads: 26 kg/cm²
